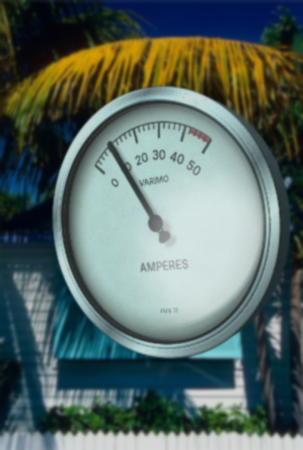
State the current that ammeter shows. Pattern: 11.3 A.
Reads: 10 A
